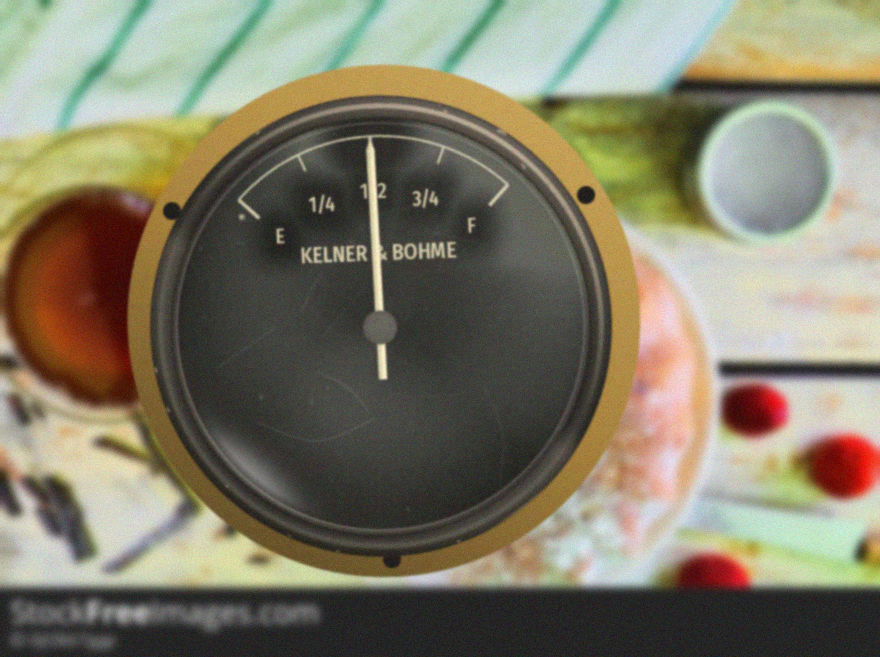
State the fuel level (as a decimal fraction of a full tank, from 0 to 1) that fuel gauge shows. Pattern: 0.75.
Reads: 0.5
